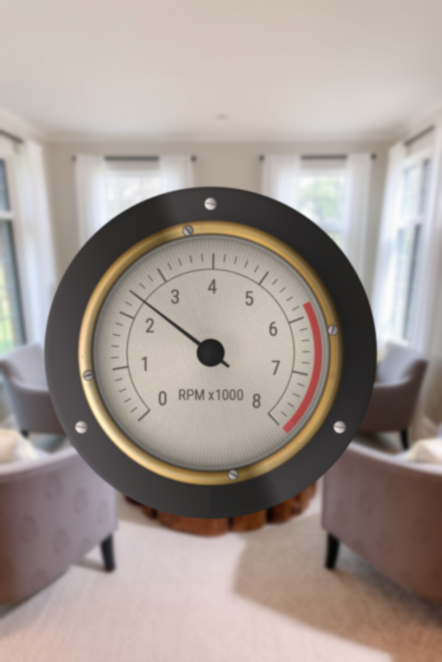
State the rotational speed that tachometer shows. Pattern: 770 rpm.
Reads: 2400 rpm
